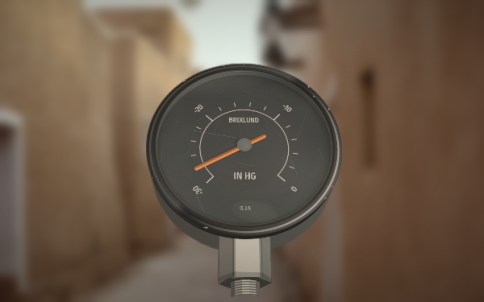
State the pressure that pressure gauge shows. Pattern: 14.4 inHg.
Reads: -28 inHg
